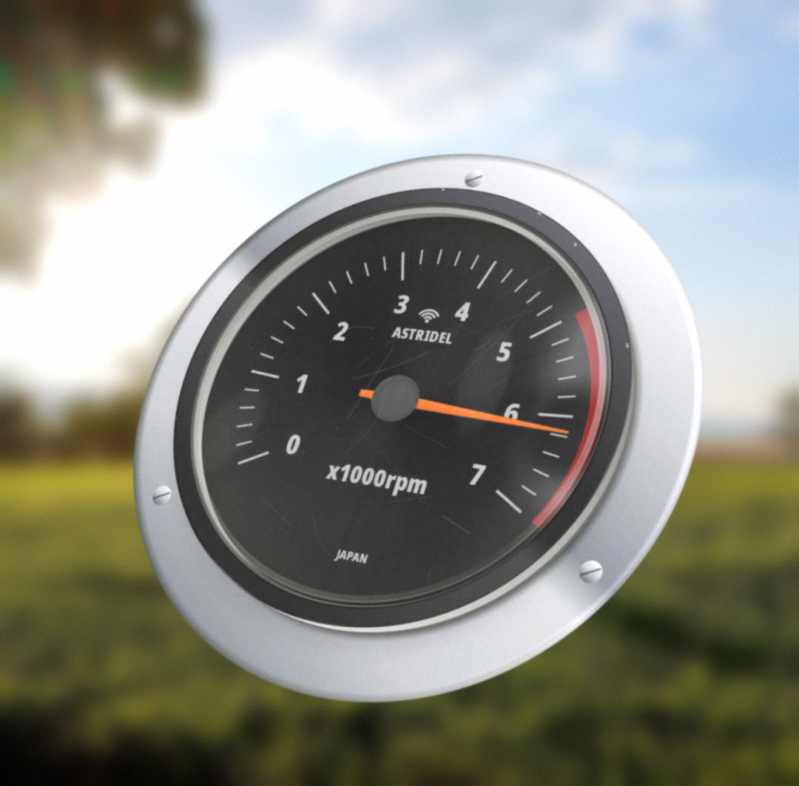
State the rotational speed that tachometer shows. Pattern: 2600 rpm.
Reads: 6200 rpm
